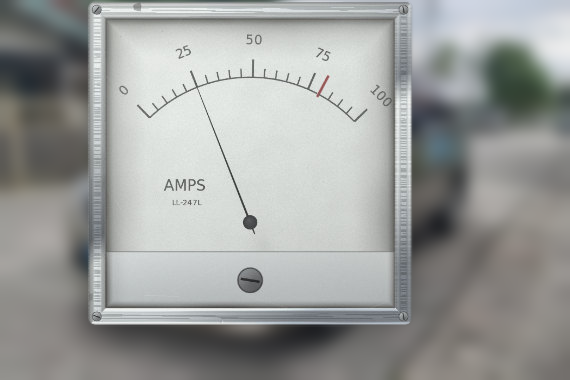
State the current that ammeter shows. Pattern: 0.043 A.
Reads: 25 A
